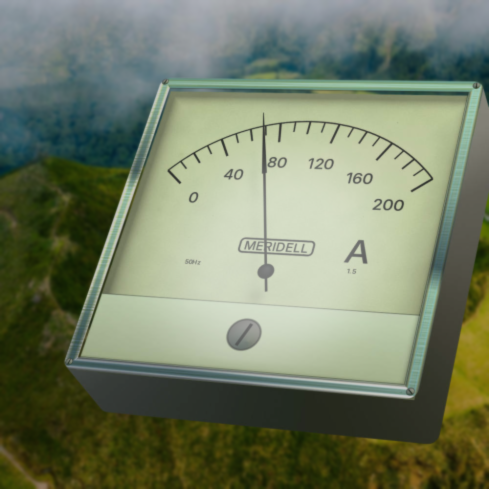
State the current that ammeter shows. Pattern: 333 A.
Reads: 70 A
